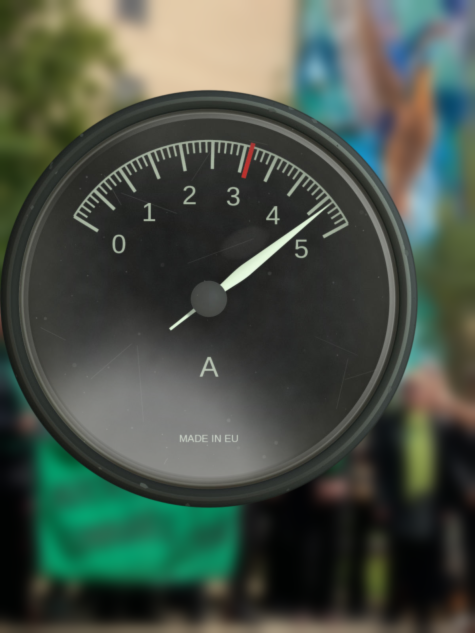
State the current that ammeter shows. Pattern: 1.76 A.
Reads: 4.6 A
